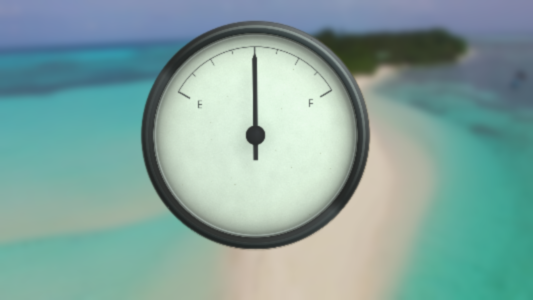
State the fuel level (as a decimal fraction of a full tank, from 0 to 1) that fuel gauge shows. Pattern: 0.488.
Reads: 0.5
